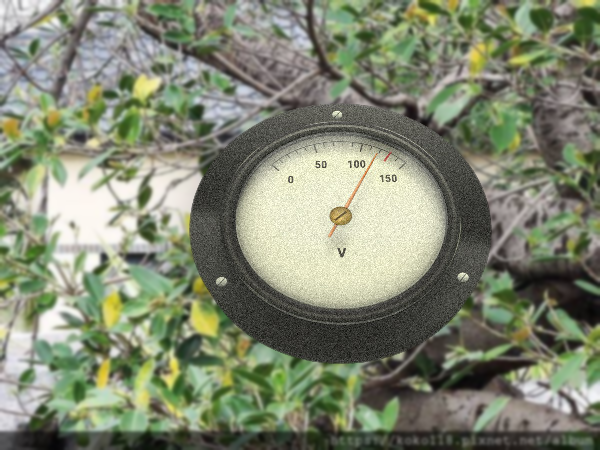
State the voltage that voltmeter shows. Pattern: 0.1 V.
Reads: 120 V
